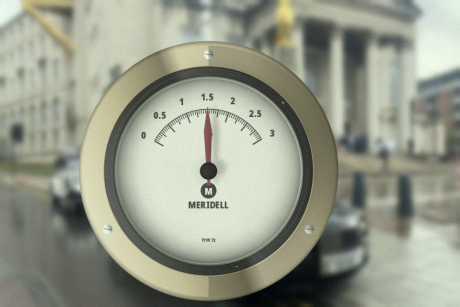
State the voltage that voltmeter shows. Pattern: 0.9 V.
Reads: 1.5 V
